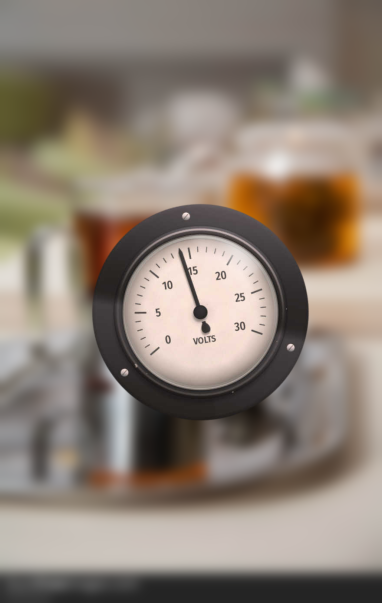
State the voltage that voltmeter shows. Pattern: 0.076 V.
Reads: 14 V
